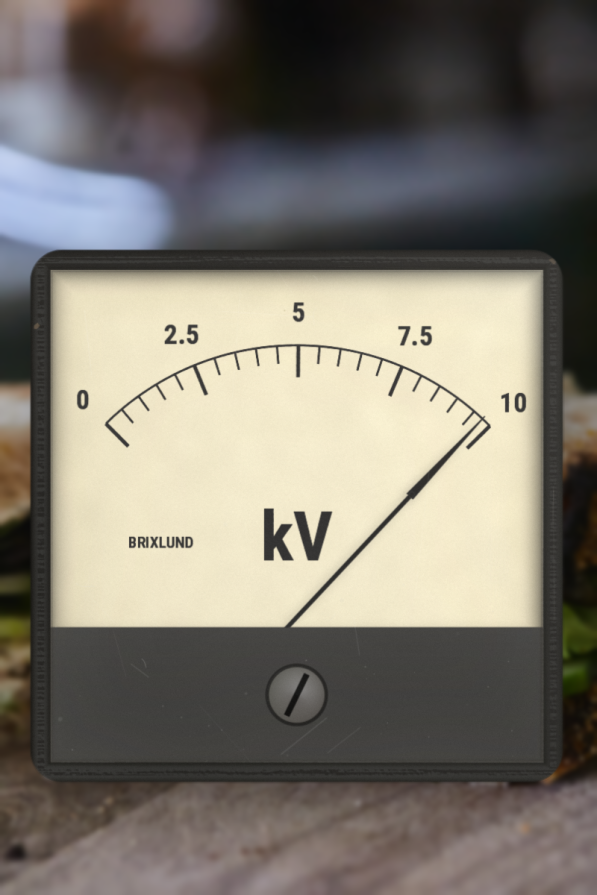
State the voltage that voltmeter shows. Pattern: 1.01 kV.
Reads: 9.75 kV
